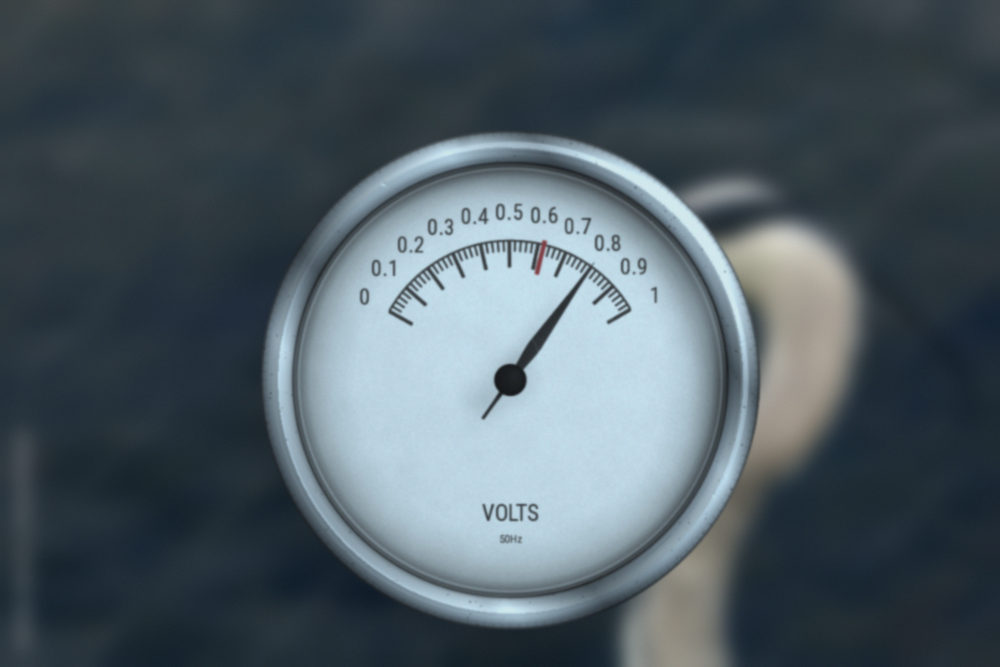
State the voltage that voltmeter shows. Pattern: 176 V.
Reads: 0.8 V
